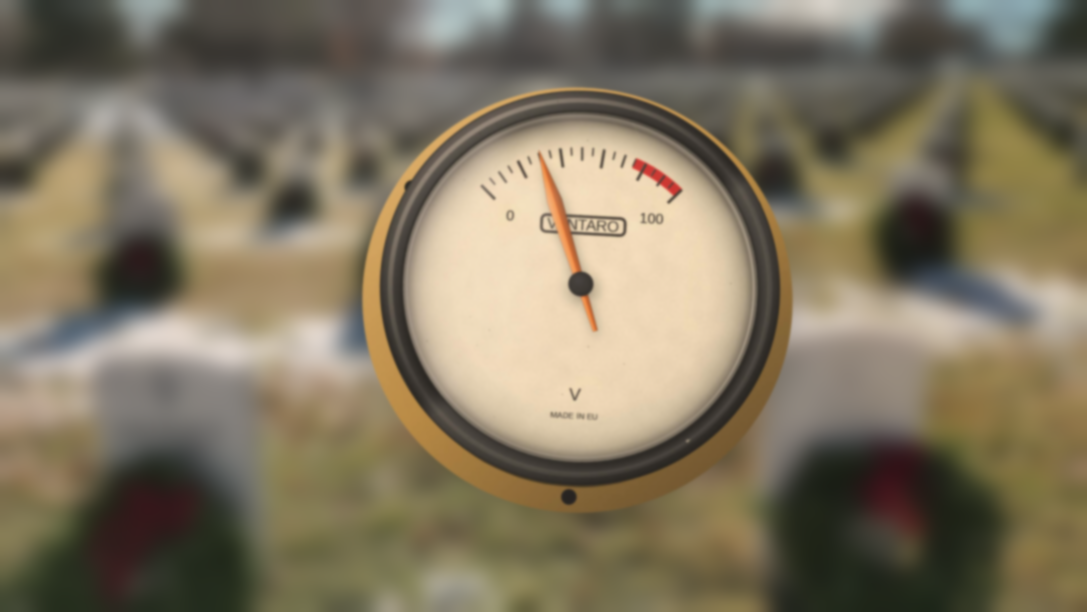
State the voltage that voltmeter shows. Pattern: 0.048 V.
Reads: 30 V
